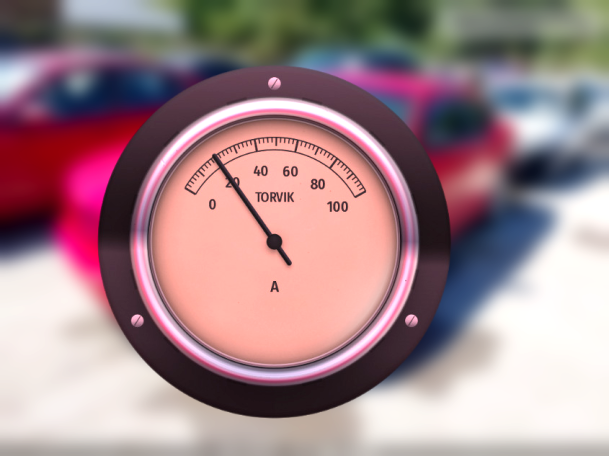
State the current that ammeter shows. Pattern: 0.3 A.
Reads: 20 A
